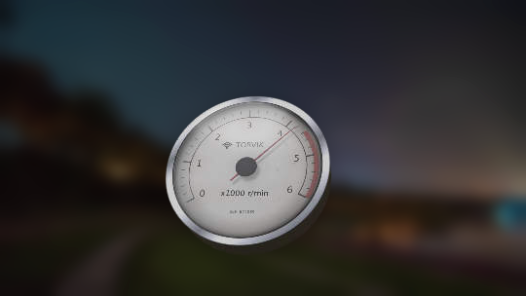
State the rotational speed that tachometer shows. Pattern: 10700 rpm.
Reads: 4200 rpm
